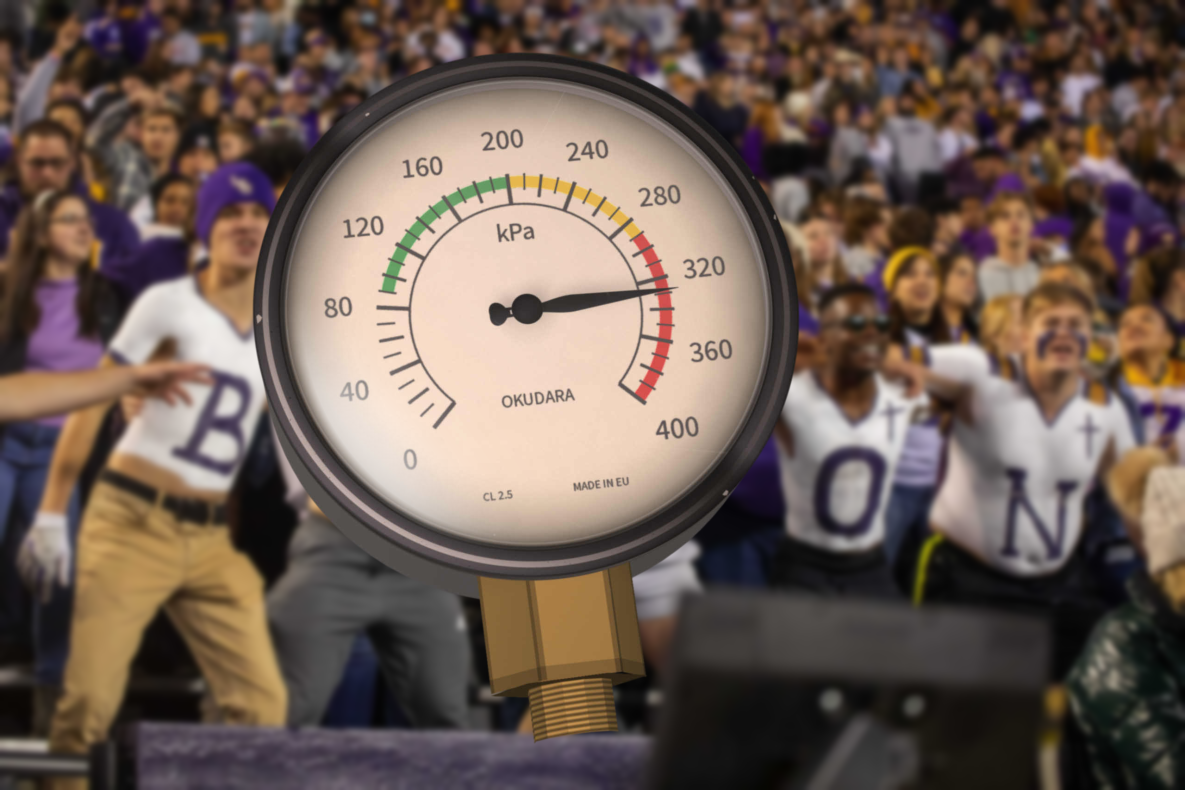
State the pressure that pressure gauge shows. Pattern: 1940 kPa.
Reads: 330 kPa
